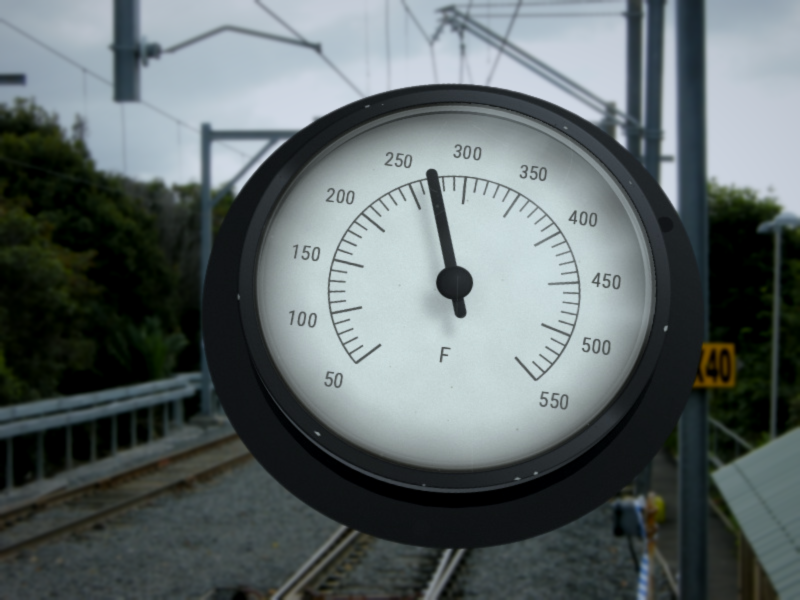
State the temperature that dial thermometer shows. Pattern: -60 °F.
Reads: 270 °F
